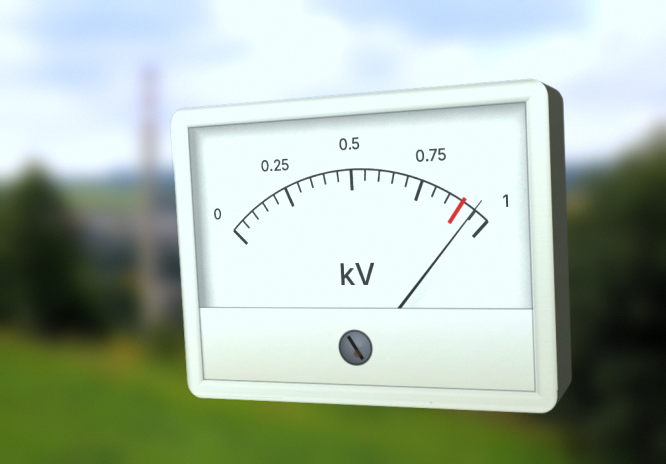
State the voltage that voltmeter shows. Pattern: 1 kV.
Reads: 0.95 kV
